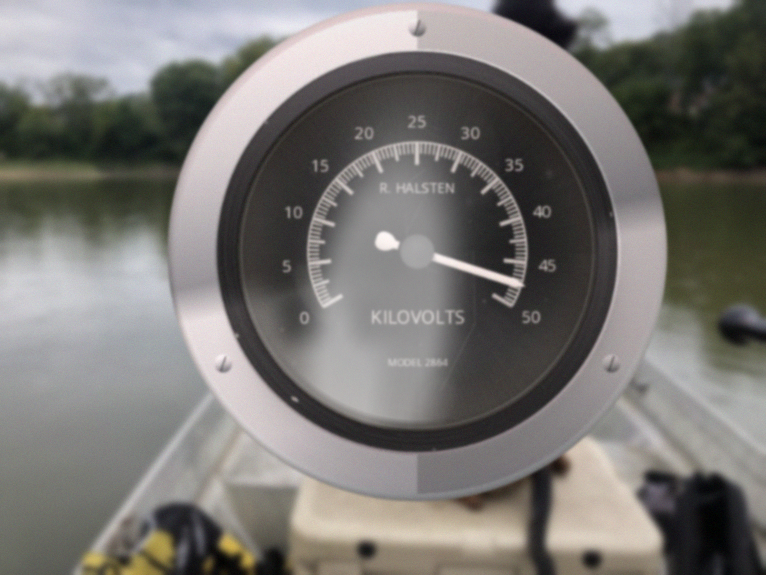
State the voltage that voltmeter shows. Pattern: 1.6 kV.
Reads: 47.5 kV
